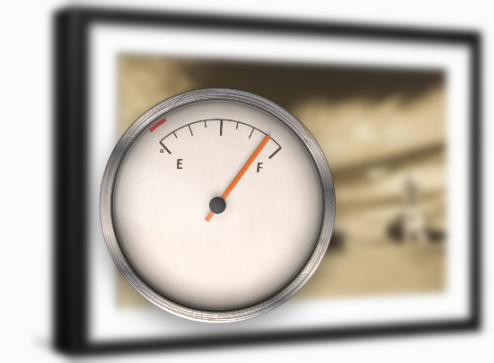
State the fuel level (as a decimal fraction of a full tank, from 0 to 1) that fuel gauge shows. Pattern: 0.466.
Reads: 0.875
